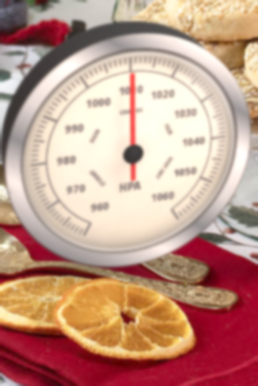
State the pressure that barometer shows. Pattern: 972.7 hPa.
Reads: 1010 hPa
